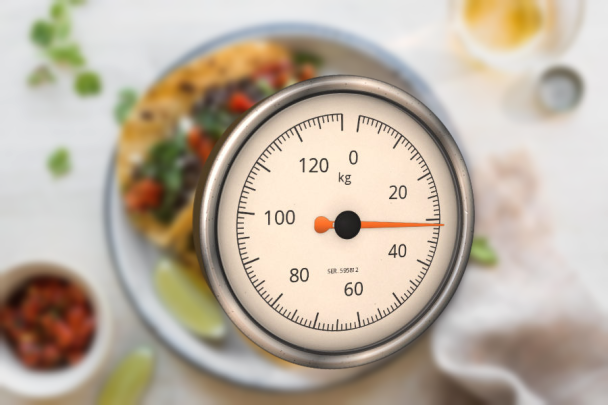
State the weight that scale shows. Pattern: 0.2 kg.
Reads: 31 kg
